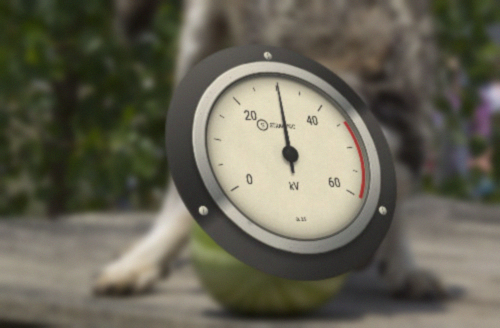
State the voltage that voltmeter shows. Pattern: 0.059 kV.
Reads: 30 kV
